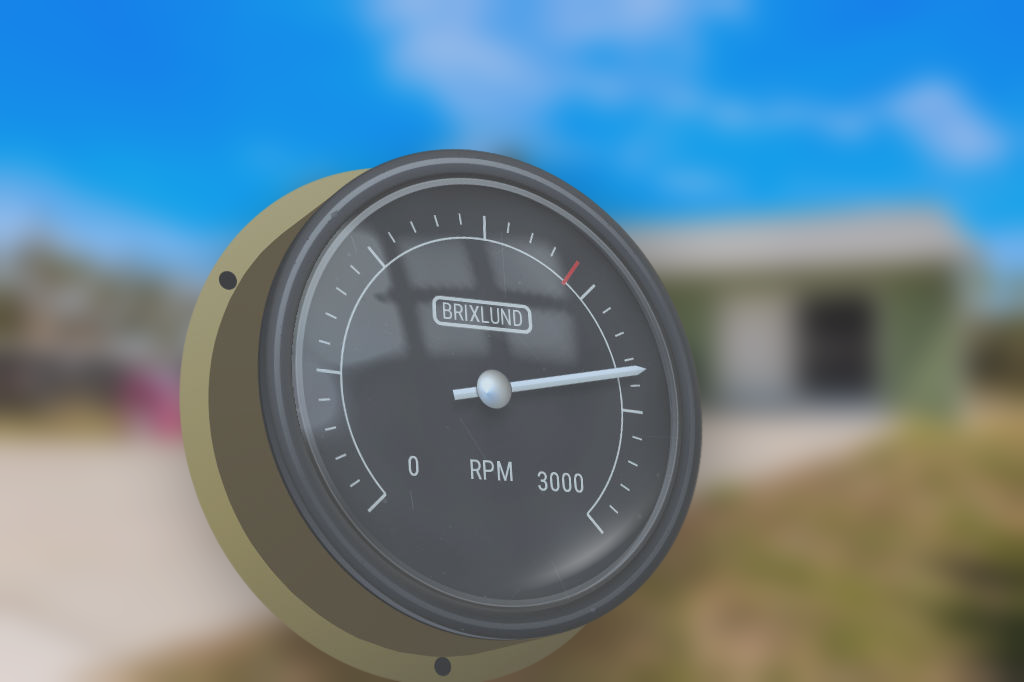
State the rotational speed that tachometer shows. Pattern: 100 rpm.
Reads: 2350 rpm
